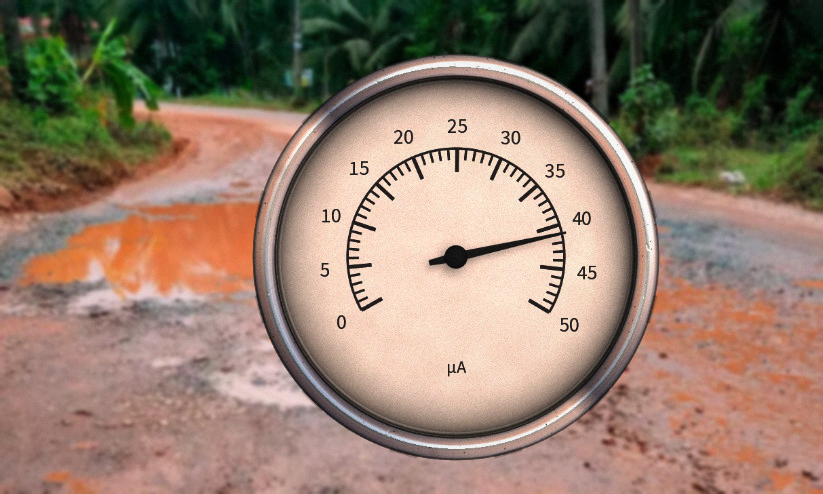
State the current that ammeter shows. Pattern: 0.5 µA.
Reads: 41 µA
